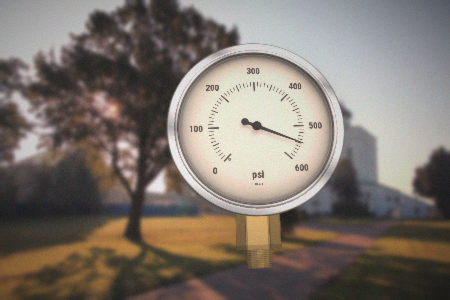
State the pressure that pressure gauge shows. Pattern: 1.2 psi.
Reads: 550 psi
